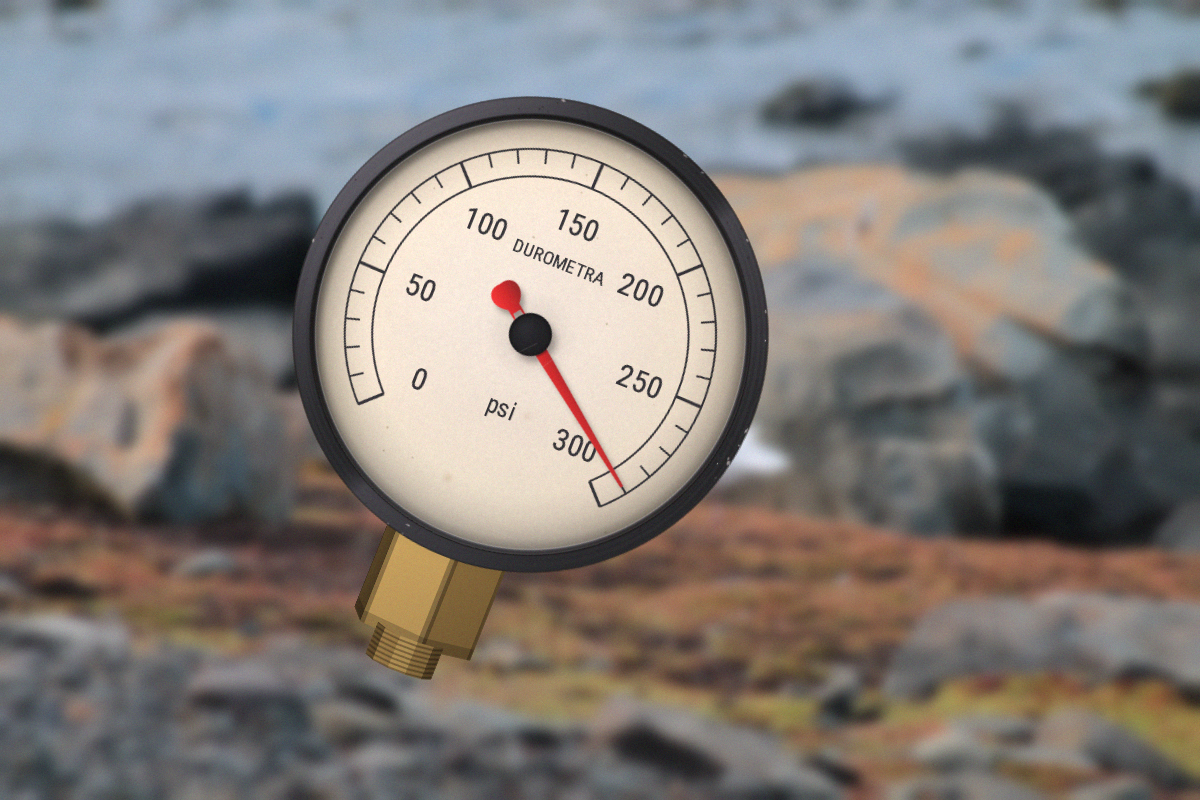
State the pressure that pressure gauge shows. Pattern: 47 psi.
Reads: 290 psi
